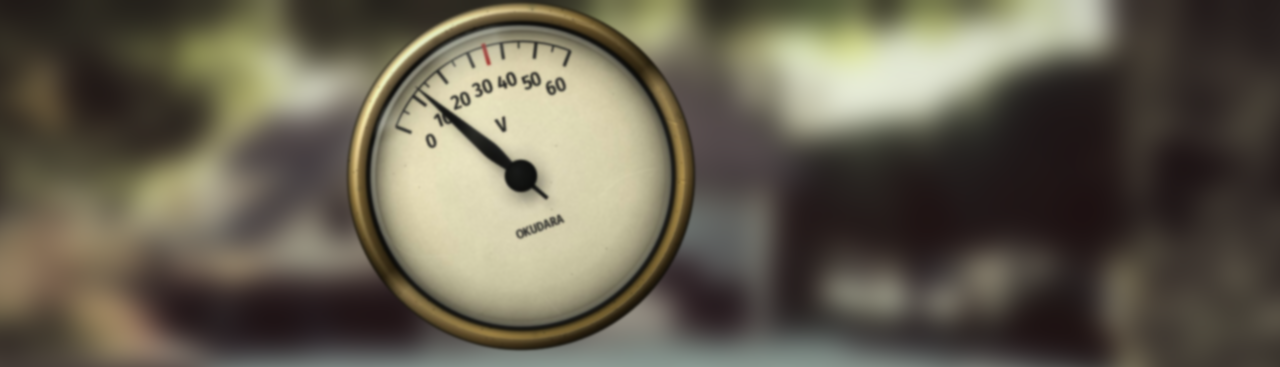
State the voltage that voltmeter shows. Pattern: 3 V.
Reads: 12.5 V
